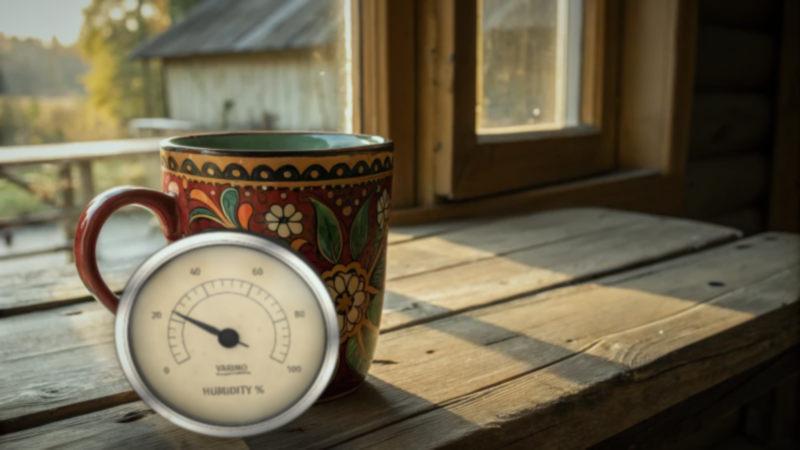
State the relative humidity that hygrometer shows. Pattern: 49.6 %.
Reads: 24 %
